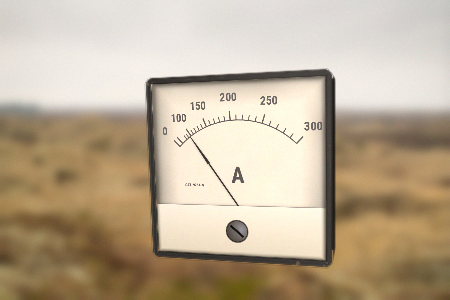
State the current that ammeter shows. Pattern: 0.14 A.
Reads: 100 A
